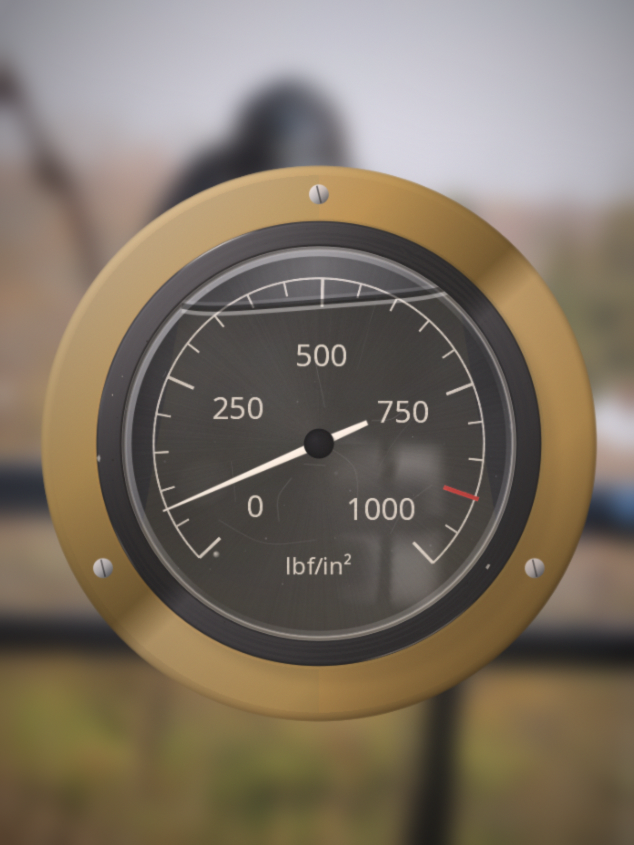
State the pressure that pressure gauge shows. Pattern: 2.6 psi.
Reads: 75 psi
